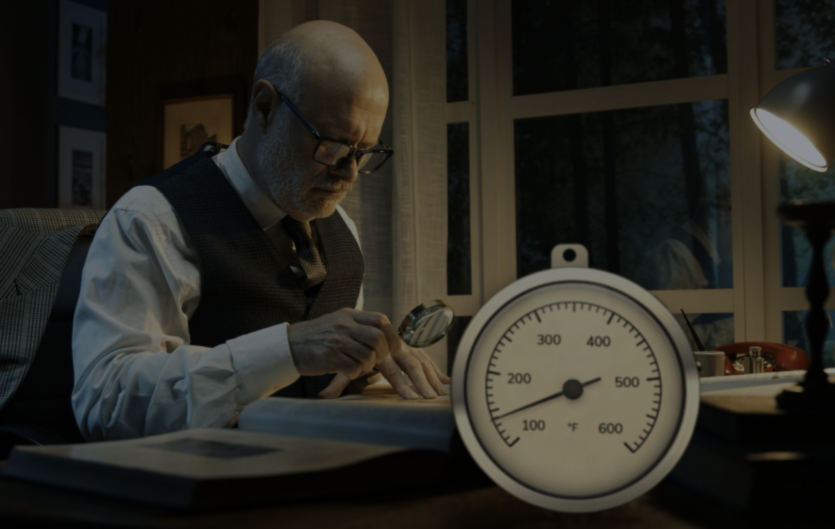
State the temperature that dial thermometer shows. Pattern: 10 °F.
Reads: 140 °F
